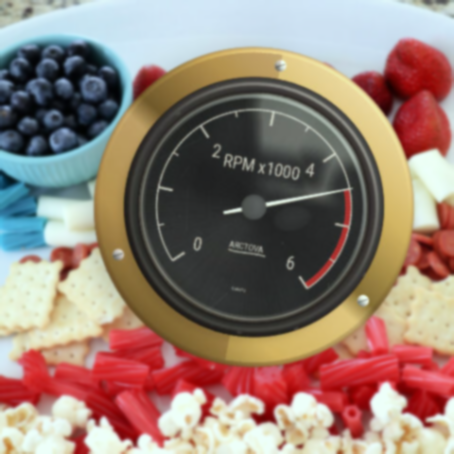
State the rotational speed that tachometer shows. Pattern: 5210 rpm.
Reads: 4500 rpm
